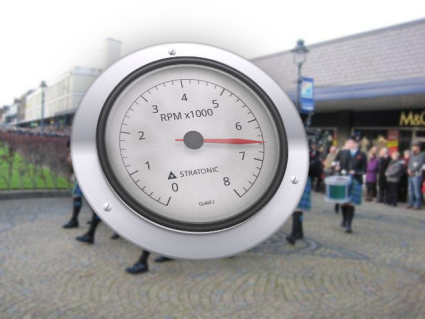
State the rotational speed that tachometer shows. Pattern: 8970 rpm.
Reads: 6600 rpm
